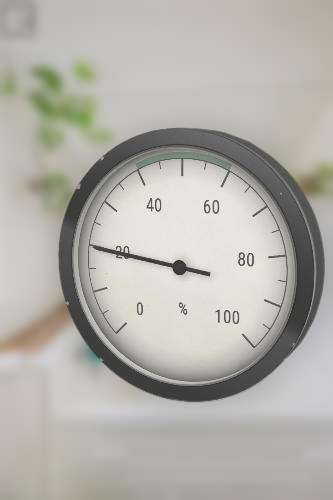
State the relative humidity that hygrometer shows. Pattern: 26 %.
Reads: 20 %
